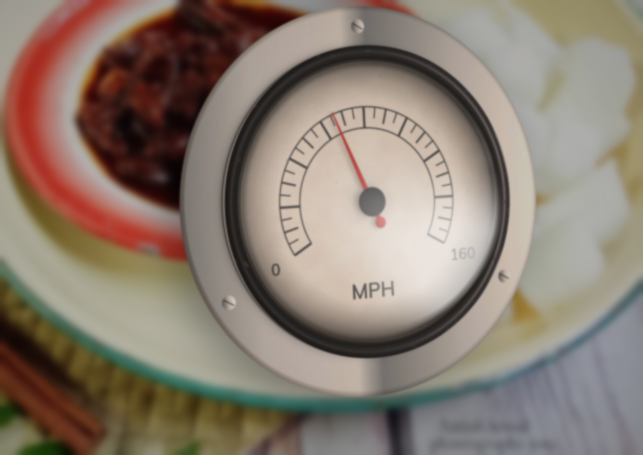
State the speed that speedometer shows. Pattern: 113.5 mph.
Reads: 65 mph
